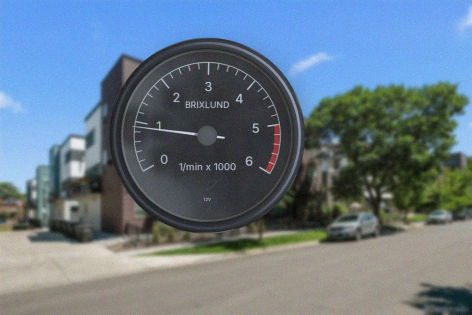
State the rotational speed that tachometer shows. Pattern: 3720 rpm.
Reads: 900 rpm
